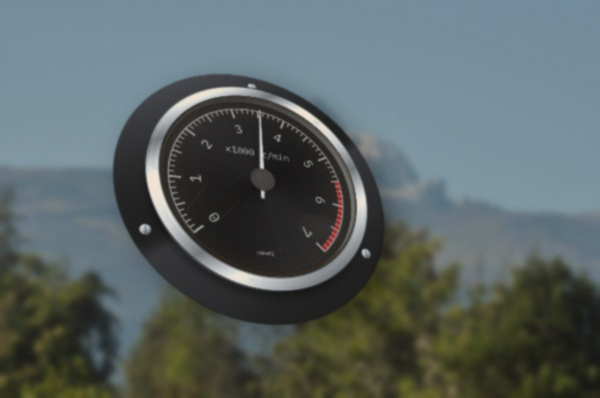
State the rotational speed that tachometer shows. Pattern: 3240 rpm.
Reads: 3500 rpm
